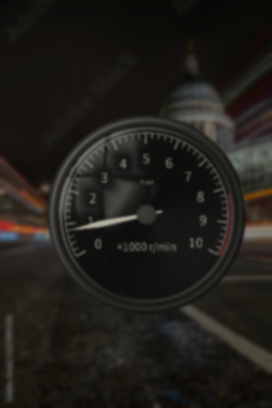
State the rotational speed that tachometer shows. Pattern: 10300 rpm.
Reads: 800 rpm
